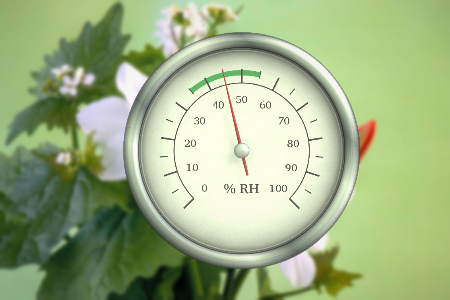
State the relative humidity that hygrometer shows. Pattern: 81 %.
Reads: 45 %
